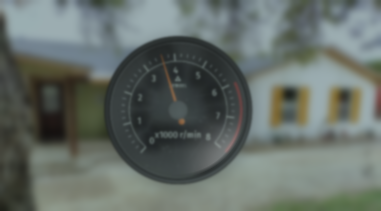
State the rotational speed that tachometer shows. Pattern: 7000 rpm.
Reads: 3600 rpm
